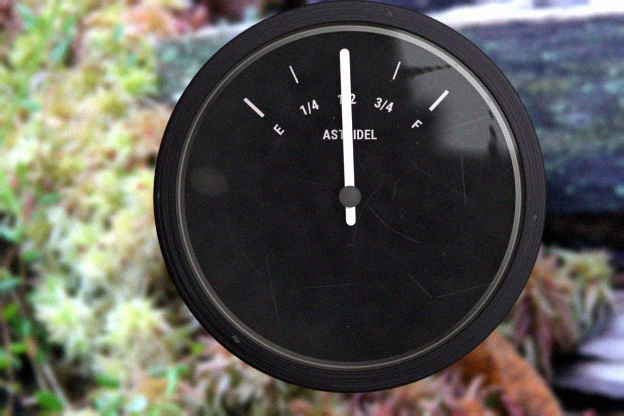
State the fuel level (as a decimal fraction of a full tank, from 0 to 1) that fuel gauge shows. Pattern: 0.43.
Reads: 0.5
